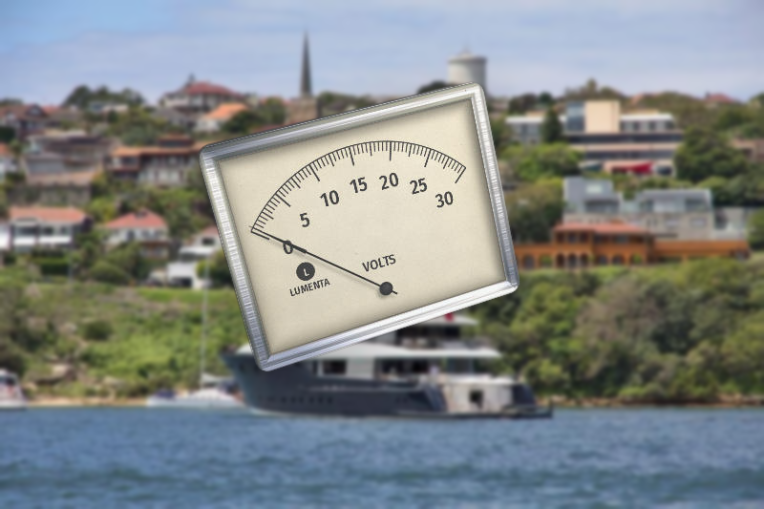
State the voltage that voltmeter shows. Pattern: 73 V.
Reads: 0.5 V
